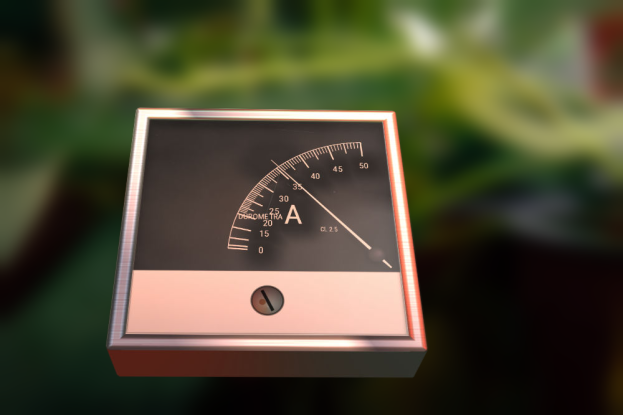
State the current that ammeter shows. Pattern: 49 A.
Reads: 35 A
